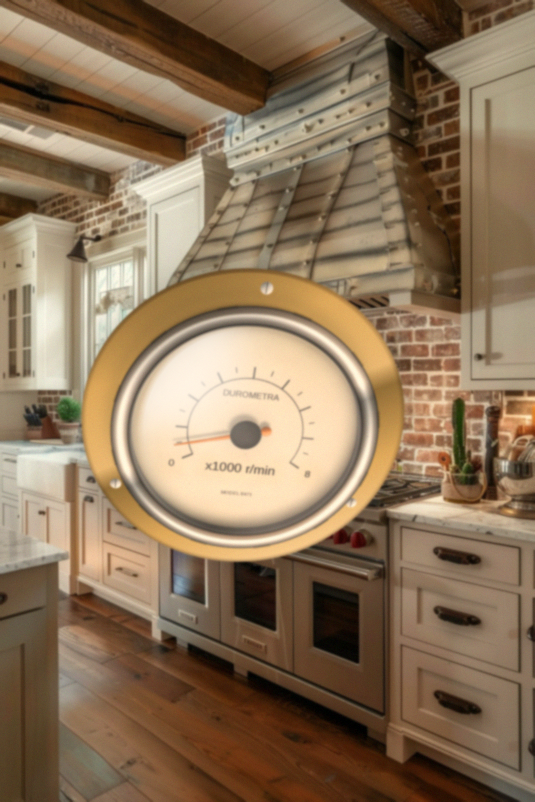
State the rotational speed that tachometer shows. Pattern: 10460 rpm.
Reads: 500 rpm
